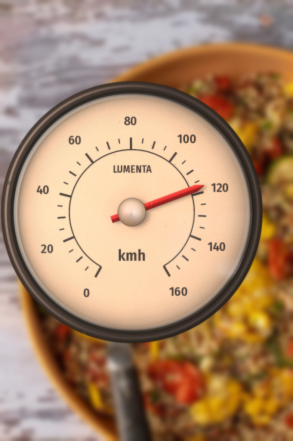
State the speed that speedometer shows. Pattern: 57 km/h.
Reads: 117.5 km/h
